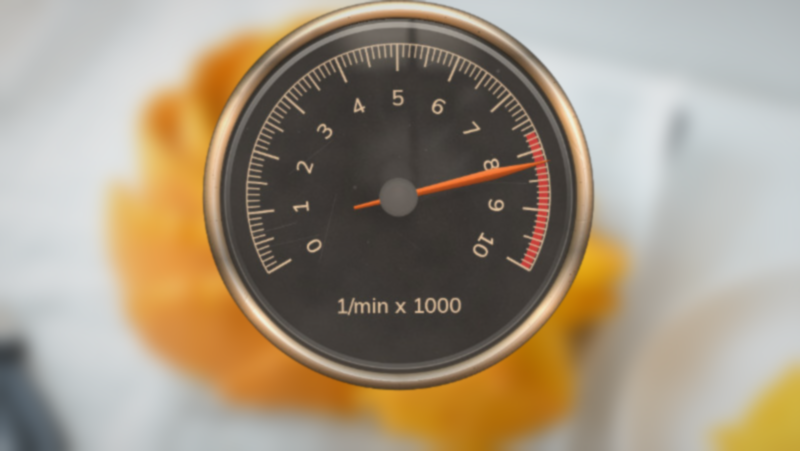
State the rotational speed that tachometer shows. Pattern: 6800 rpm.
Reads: 8200 rpm
